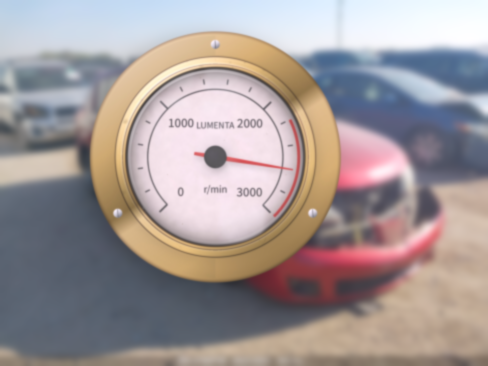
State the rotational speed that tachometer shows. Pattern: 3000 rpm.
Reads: 2600 rpm
